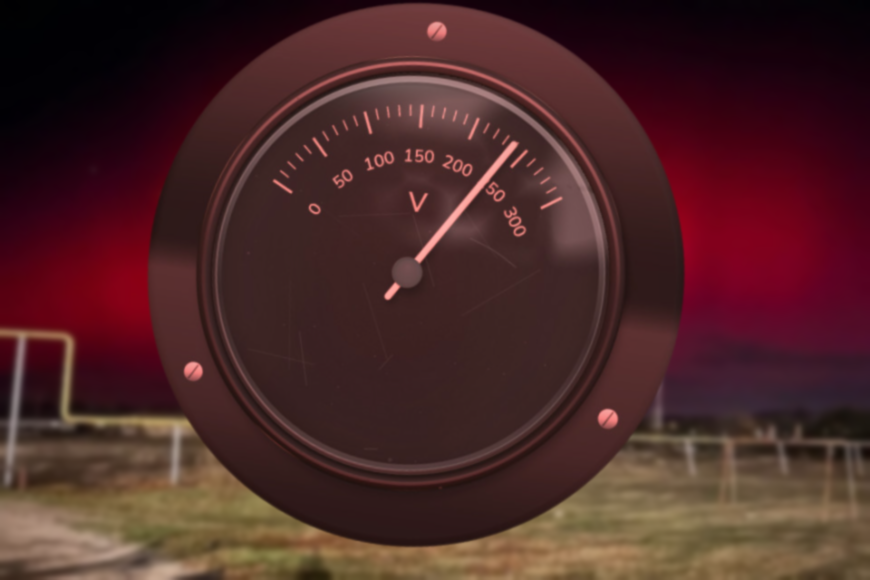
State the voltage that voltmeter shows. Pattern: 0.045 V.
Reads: 240 V
